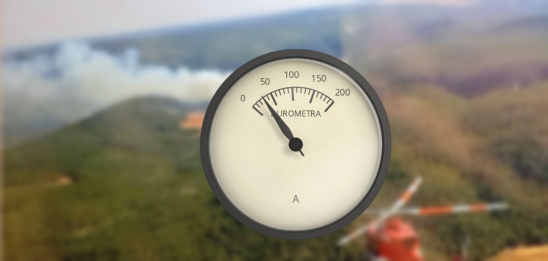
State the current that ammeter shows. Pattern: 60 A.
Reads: 30 A
